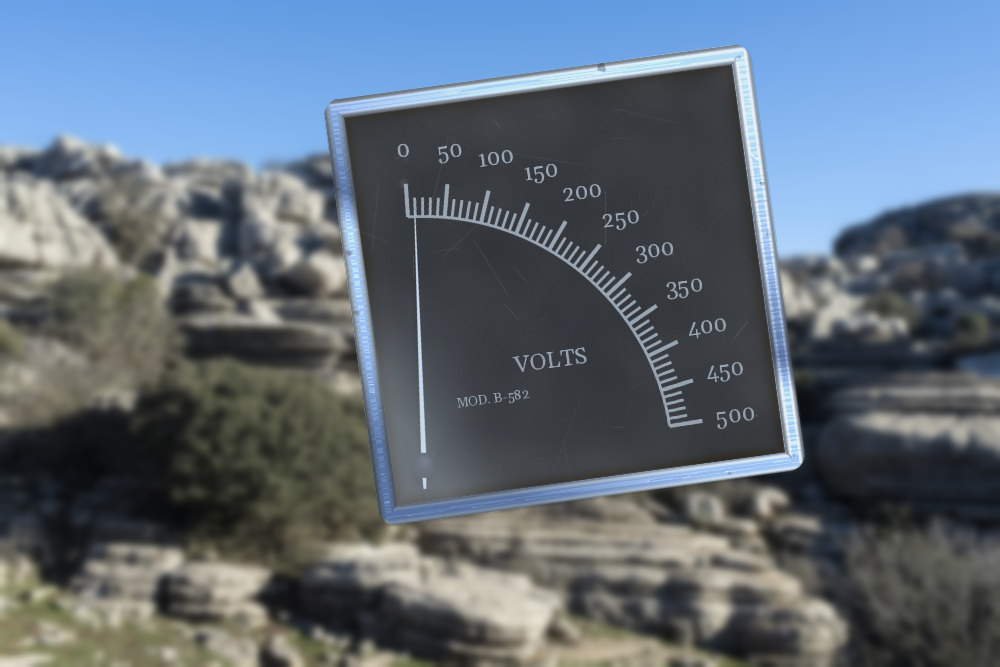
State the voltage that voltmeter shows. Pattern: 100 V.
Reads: 10 V
